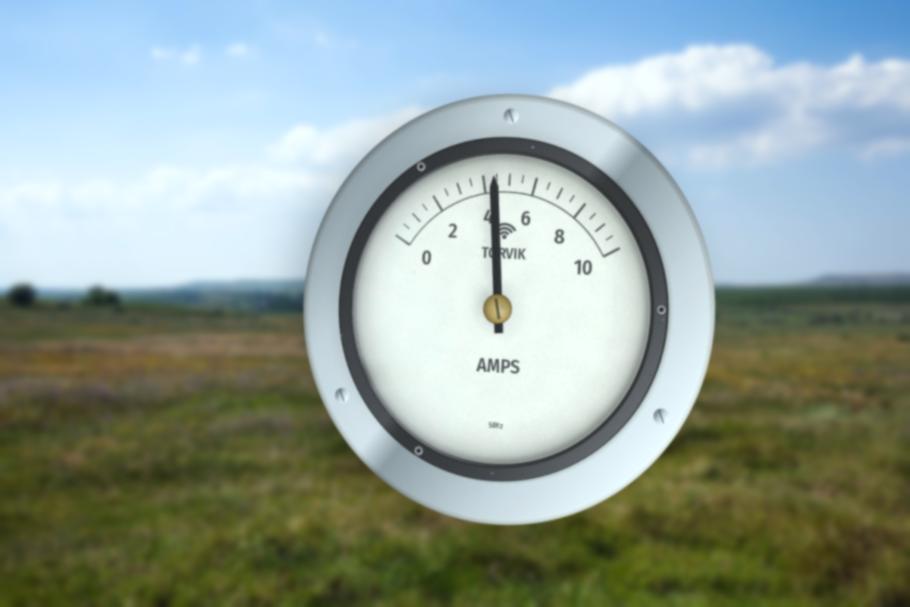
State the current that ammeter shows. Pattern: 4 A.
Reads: 4.5 A
